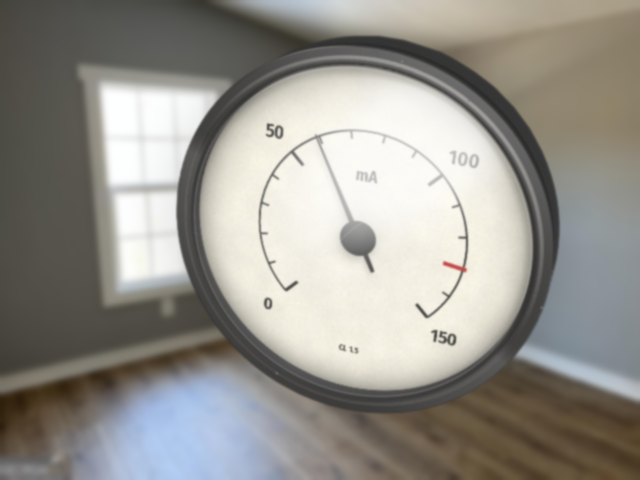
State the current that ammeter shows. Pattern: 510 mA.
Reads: 60 mA
